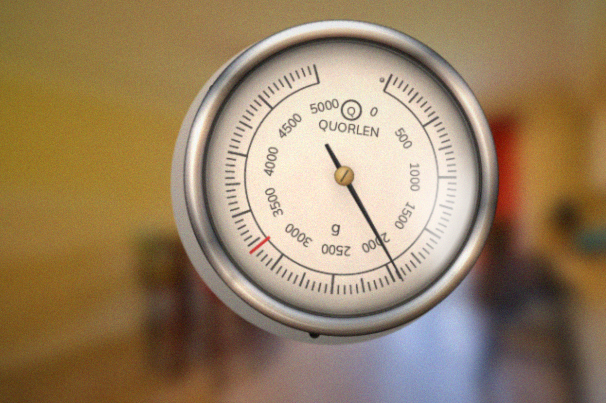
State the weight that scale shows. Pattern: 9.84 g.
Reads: 1950 g
